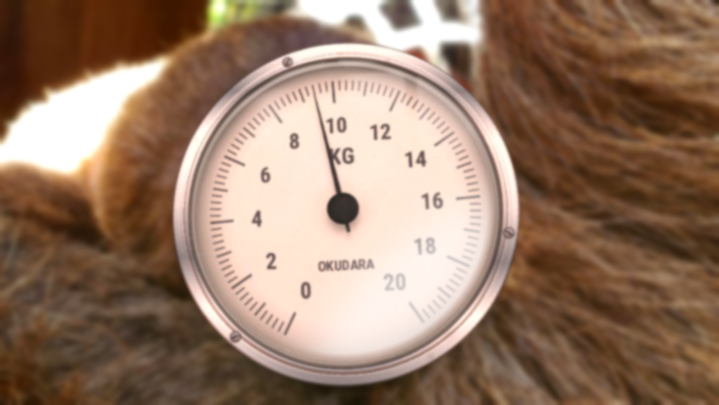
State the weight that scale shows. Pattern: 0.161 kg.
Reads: 9.4 kg
